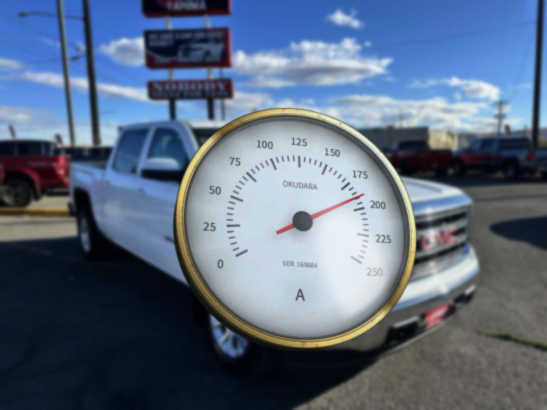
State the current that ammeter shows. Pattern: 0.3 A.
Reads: 190 A
